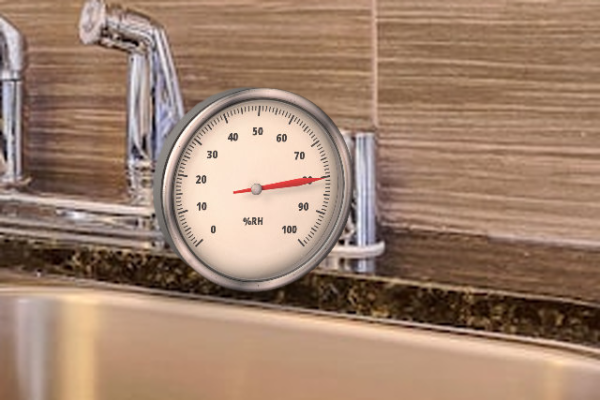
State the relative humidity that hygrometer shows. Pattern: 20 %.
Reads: 80 %
